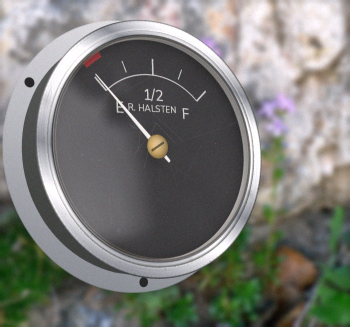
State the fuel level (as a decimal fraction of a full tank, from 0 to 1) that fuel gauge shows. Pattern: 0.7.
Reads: 0
